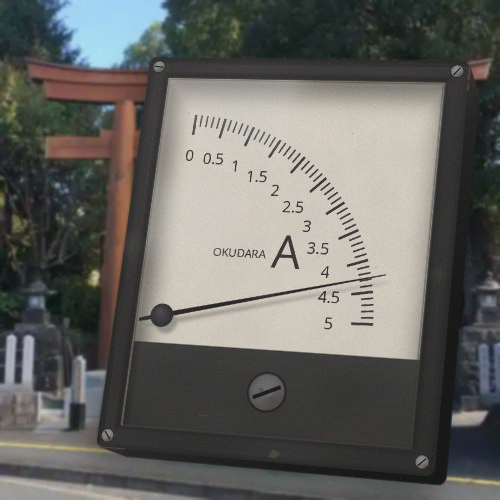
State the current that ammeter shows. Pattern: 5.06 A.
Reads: 4.3 A
